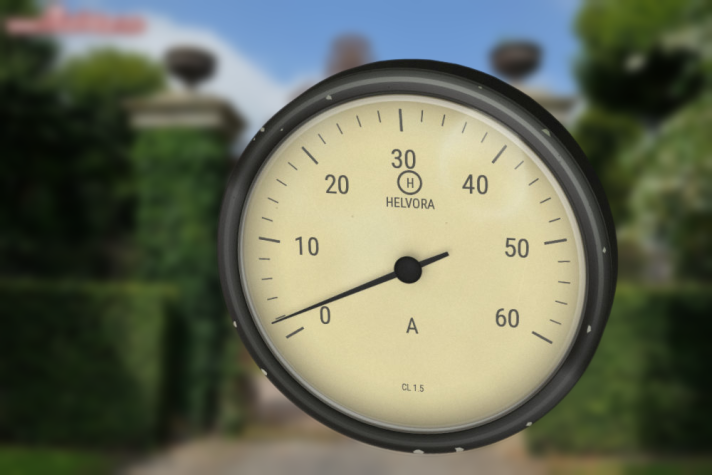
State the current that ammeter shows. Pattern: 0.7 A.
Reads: 2 A
